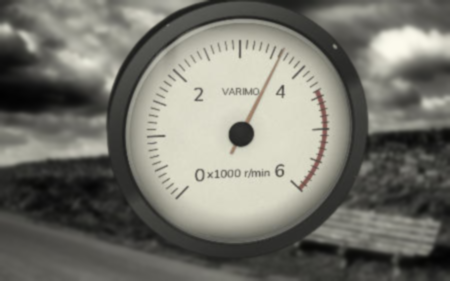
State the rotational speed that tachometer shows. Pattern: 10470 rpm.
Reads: 3600 rpm
